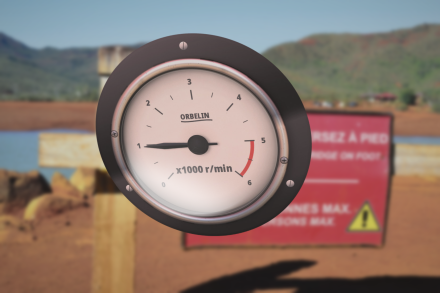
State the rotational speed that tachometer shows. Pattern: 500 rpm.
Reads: 1000 rpm
